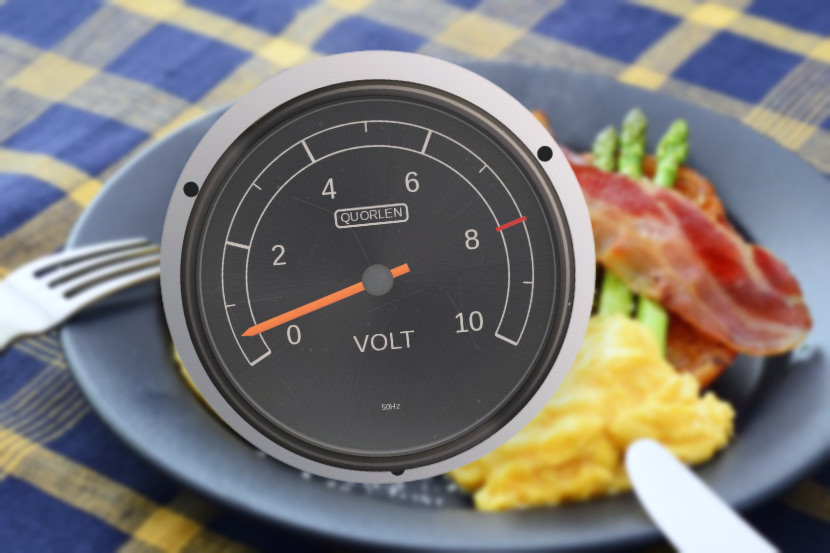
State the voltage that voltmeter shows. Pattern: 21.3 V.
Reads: 0.5 V
